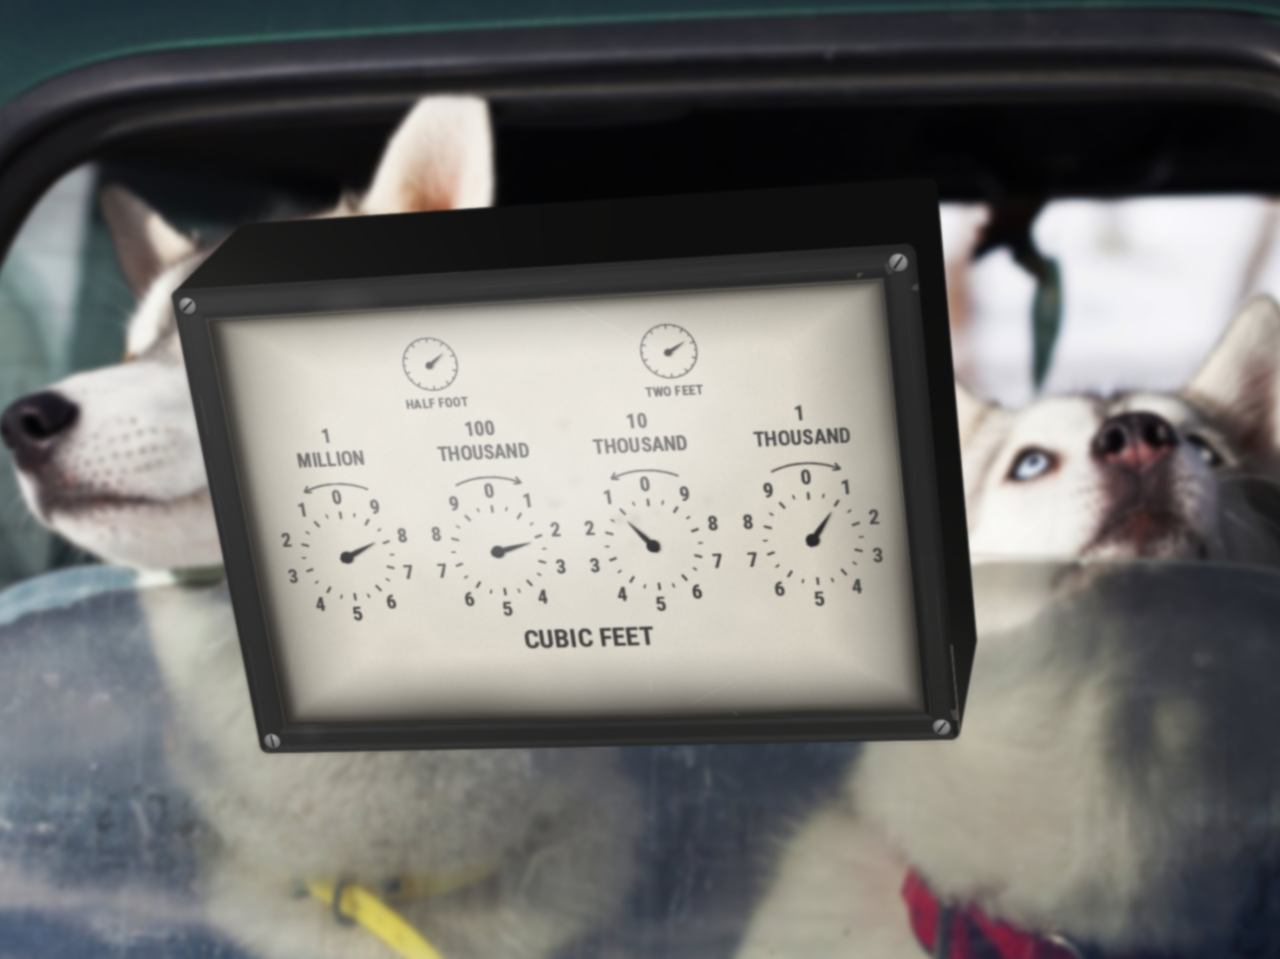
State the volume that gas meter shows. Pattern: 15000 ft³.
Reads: 821100 ft³
